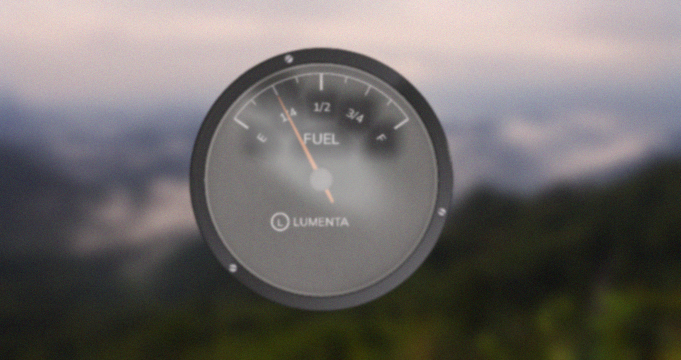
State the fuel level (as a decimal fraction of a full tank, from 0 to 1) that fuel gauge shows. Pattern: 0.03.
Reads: 0.25
